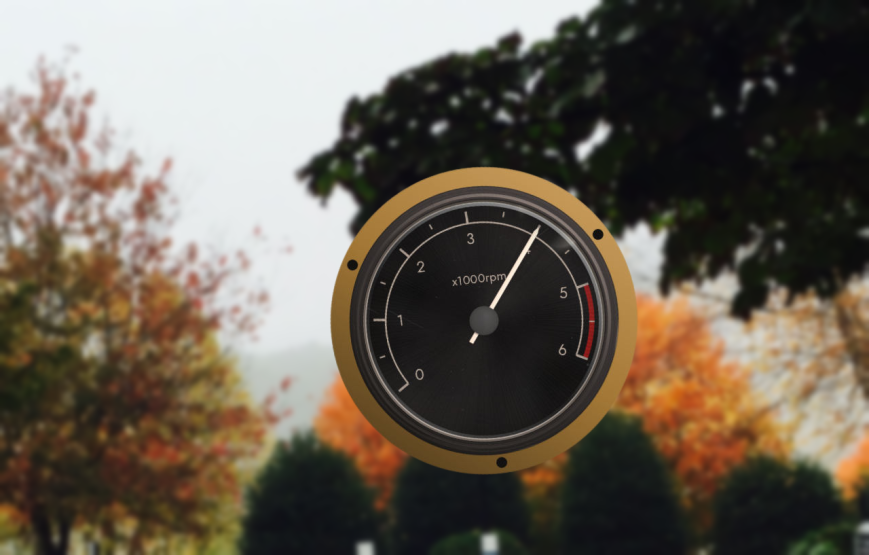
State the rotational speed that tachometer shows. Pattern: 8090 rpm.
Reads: 4000 rpm
